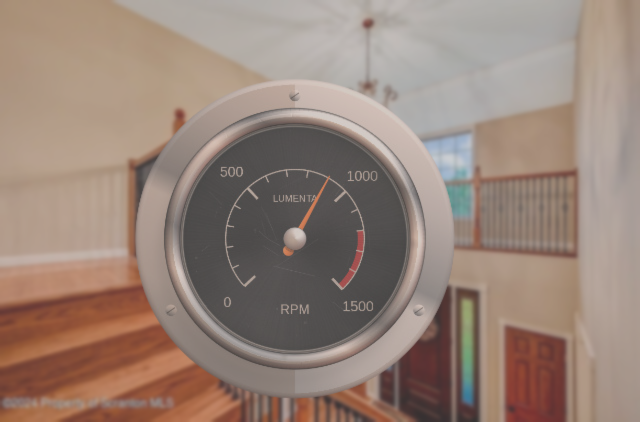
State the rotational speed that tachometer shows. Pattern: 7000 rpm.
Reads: 900 rpm
